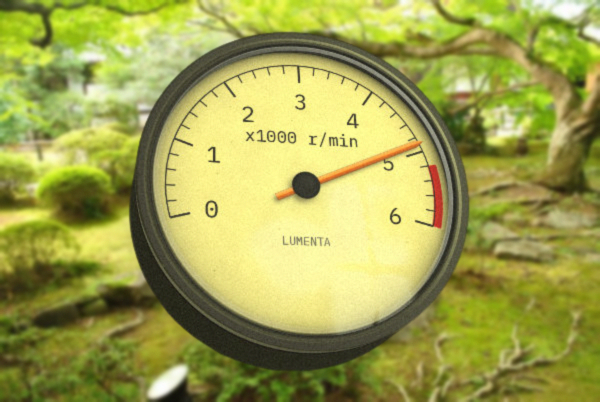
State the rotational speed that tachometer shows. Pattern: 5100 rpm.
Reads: 4900 rpm
